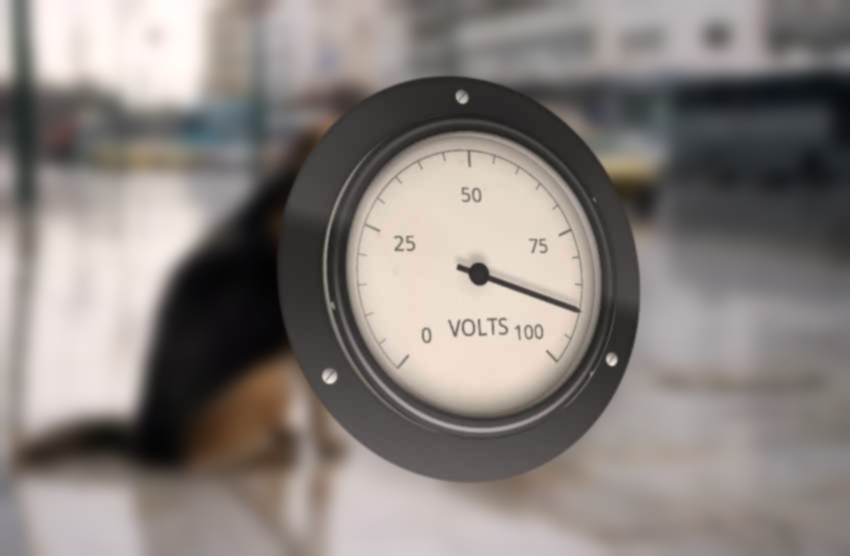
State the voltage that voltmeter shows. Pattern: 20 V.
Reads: 90 V
